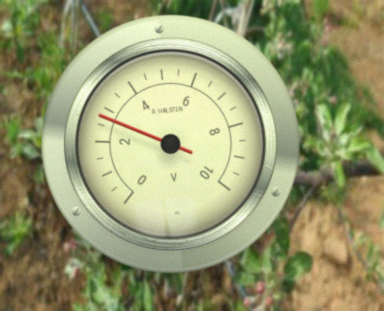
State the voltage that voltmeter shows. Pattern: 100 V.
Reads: 2.75 V
